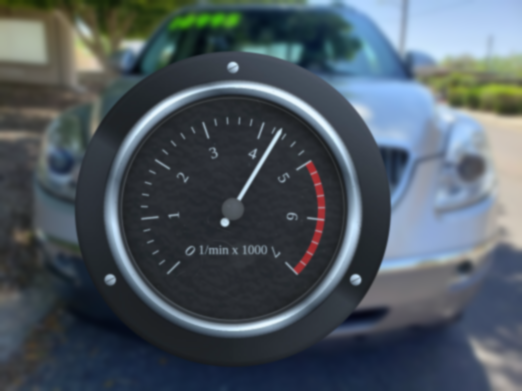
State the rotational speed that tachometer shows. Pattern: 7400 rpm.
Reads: 4300 rpm
